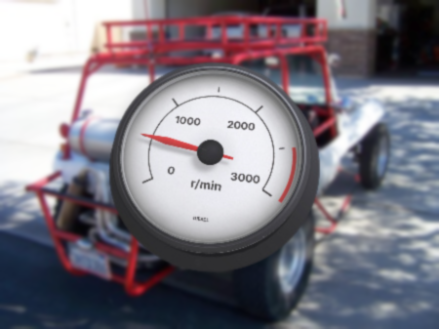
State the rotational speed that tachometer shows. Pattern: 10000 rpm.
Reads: 500 rpm
